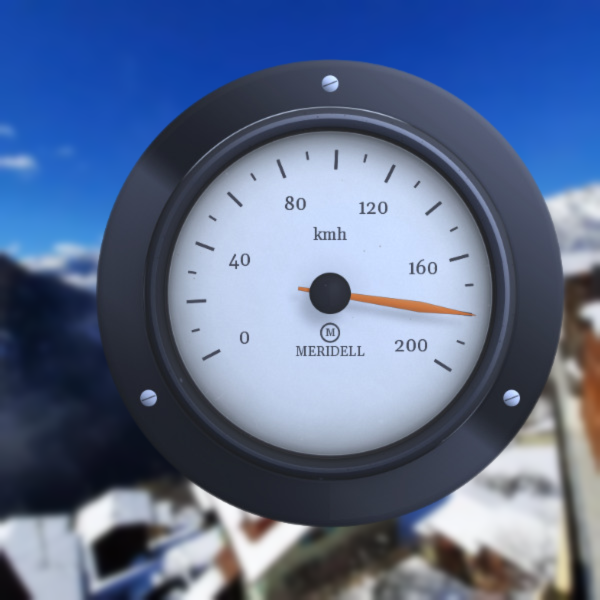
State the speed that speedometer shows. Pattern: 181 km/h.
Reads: 180 km/h
